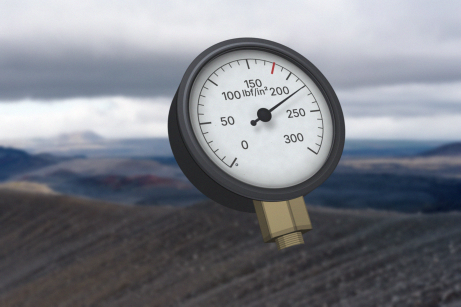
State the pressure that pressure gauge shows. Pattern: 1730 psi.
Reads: 220 psi
